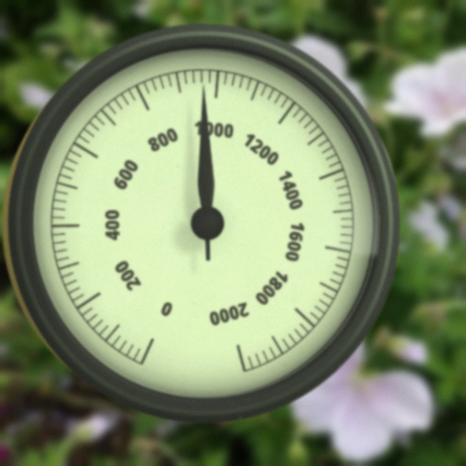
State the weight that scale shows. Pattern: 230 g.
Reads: 960 g
